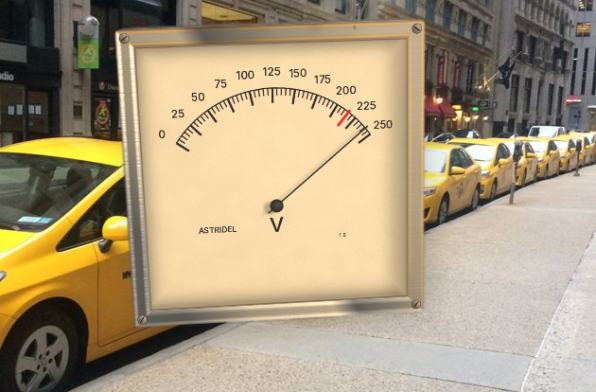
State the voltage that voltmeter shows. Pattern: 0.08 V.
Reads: 240 V
